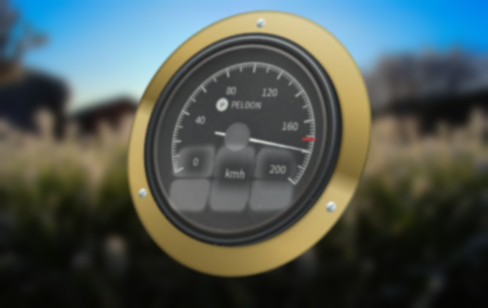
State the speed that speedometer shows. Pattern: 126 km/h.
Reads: 180 km/h
